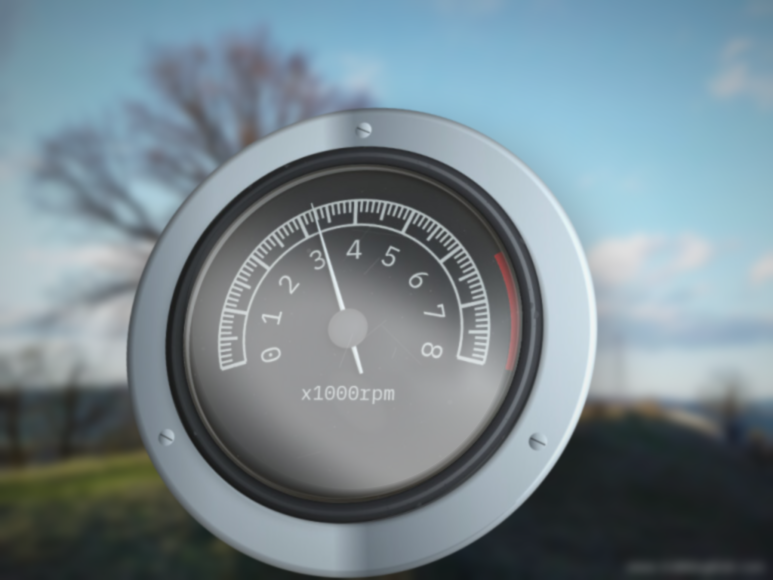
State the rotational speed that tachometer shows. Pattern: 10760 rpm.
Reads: 3300 rpm
